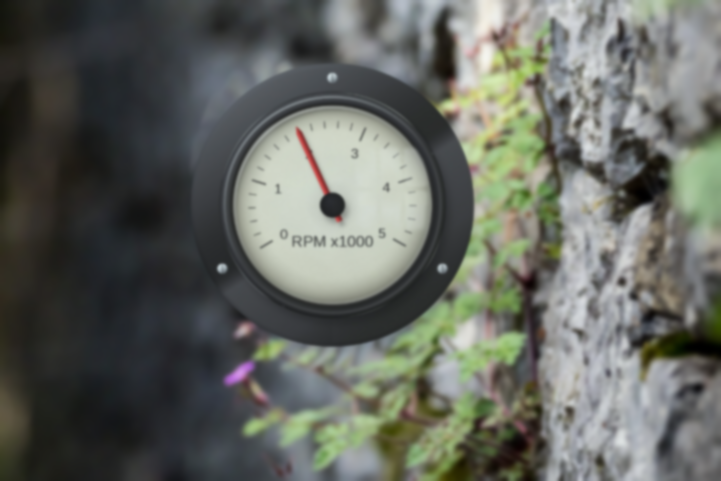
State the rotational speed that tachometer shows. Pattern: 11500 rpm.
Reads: 2000 rpm
